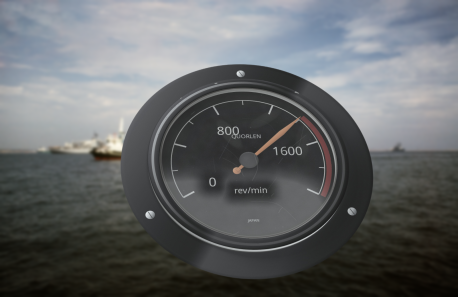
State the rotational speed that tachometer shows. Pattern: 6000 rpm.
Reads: 1400 rpm
